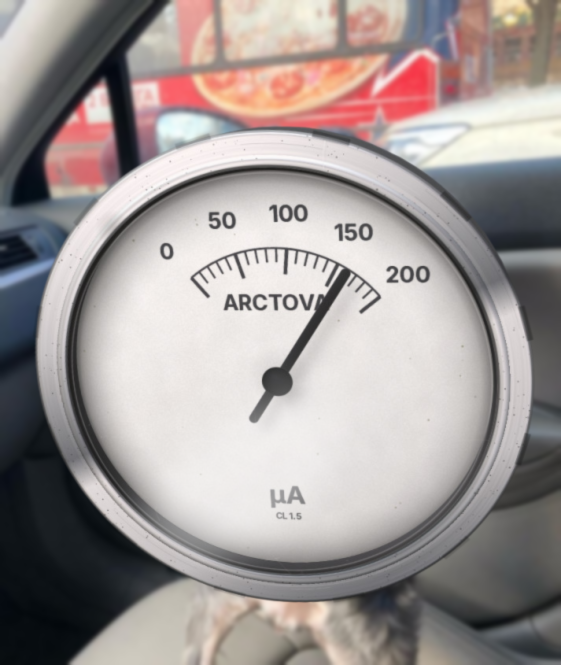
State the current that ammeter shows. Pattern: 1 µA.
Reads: 160 µA
